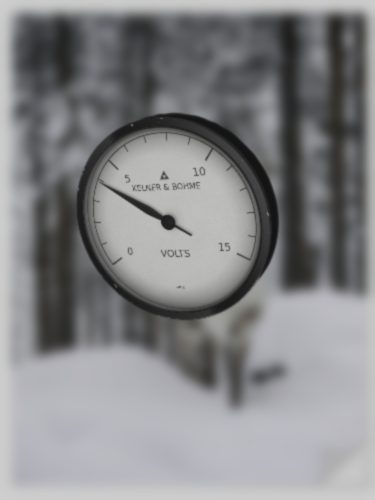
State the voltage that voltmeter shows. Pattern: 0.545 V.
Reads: 4 V
